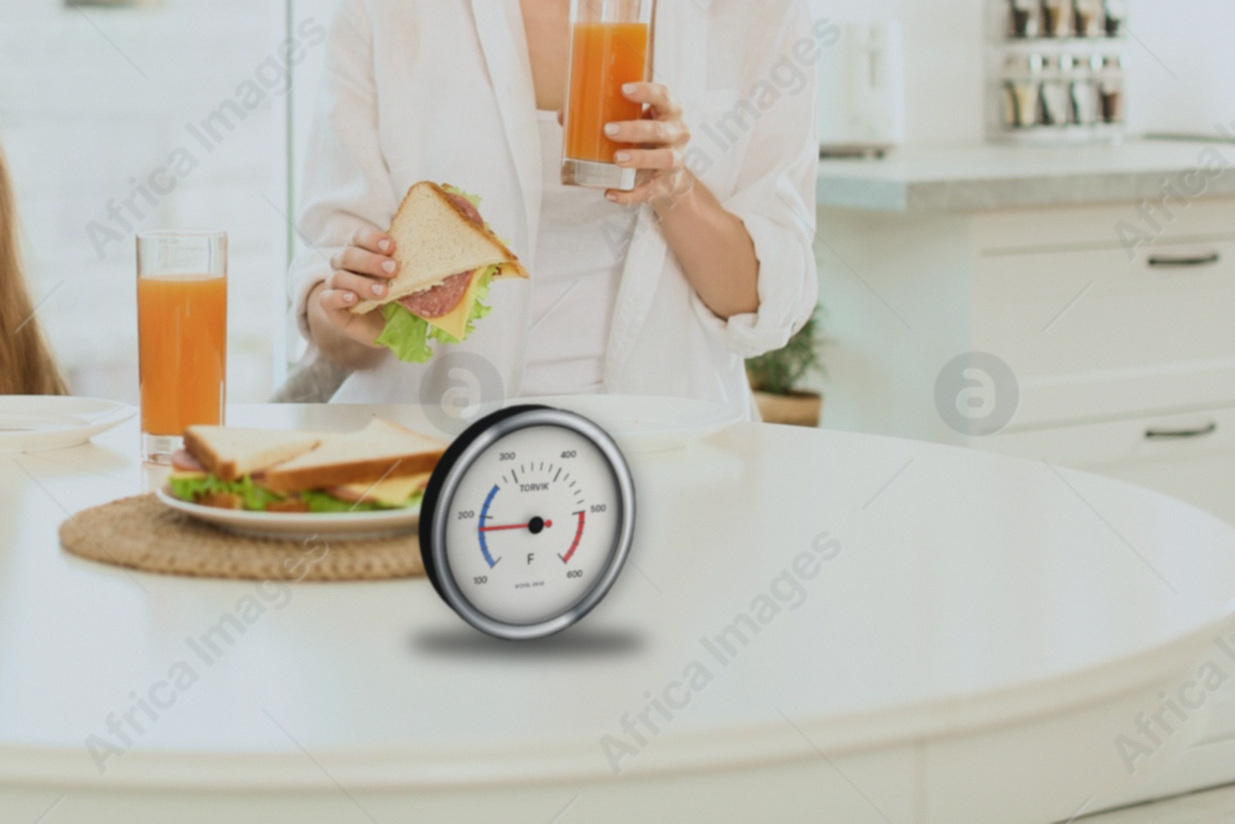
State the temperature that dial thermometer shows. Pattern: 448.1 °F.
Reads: 180 °F
